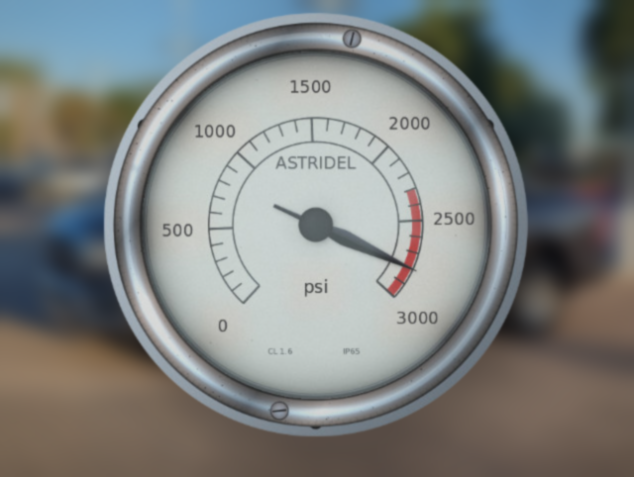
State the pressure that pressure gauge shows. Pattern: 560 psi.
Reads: 2800 psi
